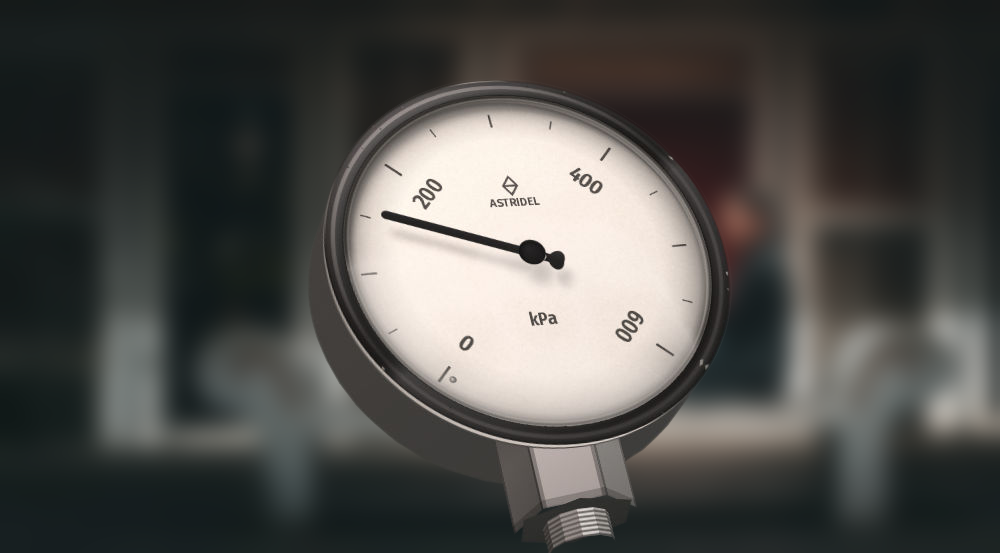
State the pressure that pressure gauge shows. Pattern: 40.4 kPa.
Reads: 150 kPa
